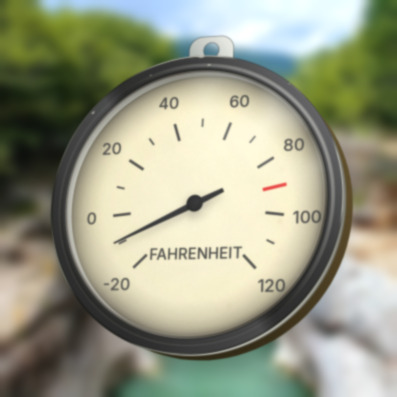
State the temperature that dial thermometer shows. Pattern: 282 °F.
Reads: -10 °F
